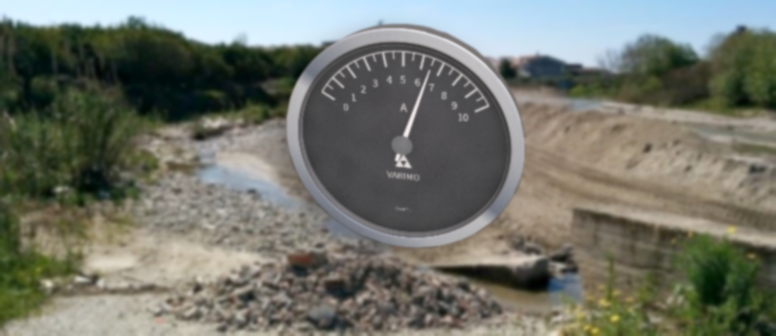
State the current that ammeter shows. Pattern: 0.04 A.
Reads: 6.5 A
